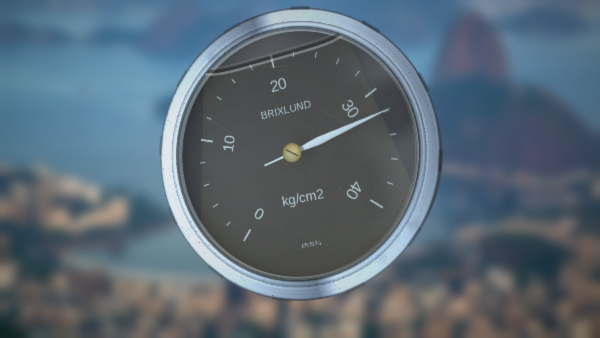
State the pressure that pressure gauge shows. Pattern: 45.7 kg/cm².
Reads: 32 kg/cm²
